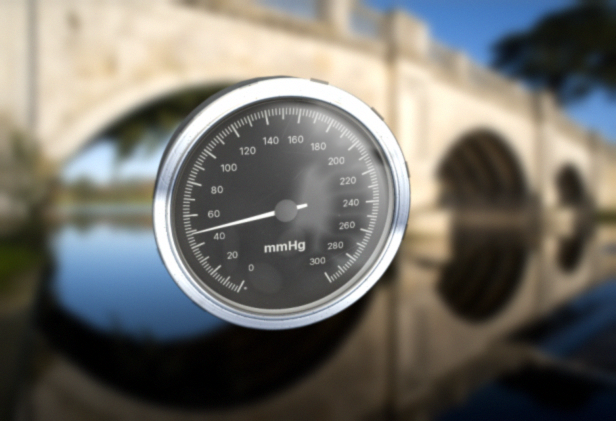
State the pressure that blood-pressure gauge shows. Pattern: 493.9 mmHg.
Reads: 50 mmHg
